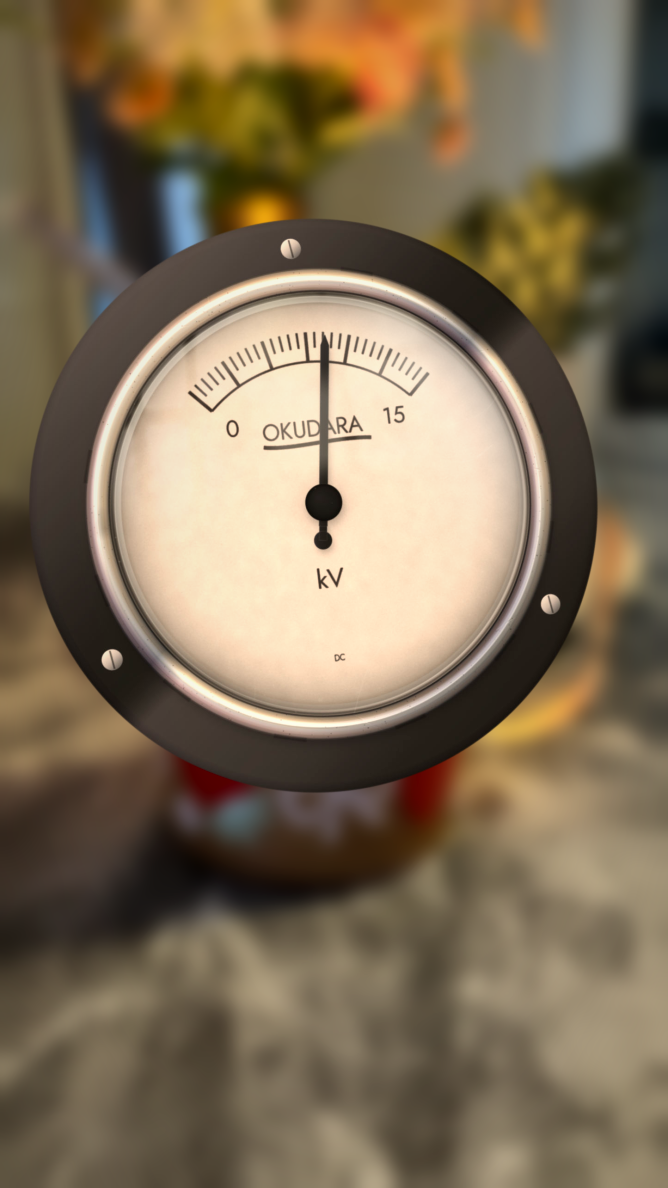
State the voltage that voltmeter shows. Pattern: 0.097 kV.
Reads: 8.5 kV
